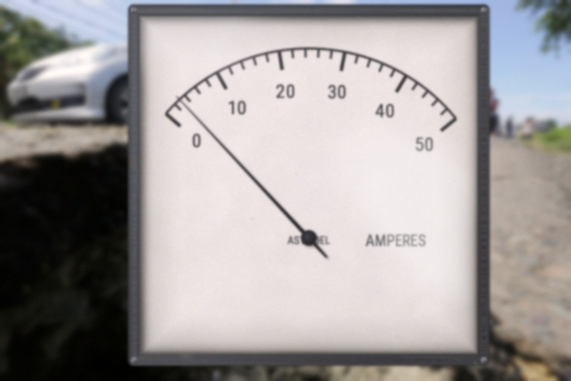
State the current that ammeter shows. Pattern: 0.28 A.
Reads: 3 A
